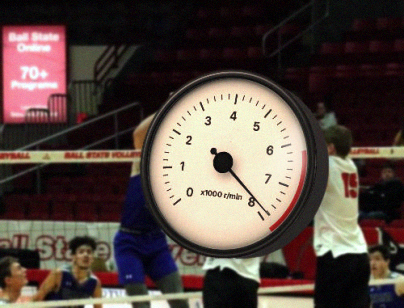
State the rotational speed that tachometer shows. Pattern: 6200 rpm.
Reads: 7800 rpm
